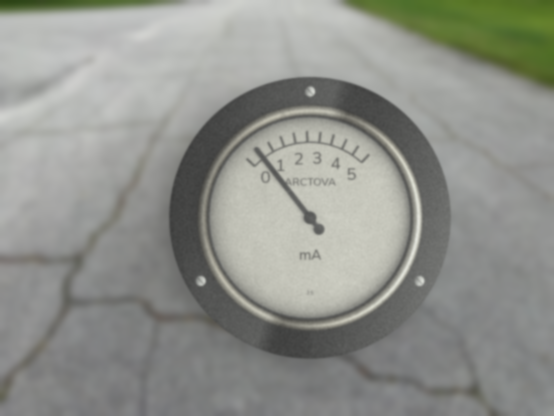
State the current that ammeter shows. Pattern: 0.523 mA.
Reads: 0.5 mA
